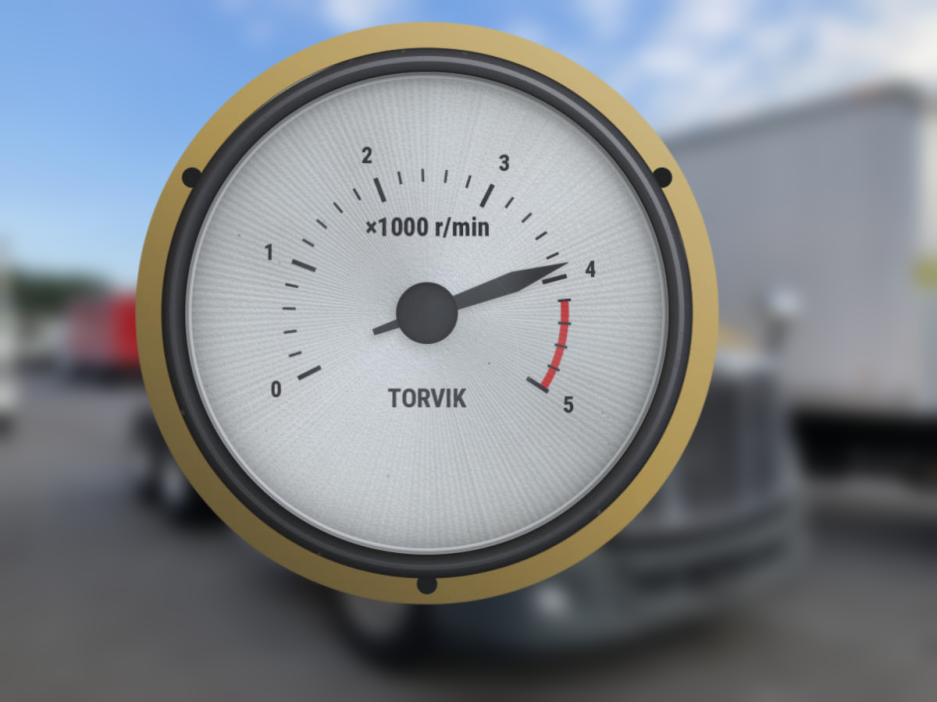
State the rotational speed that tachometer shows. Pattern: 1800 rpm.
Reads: 3900 rpm
